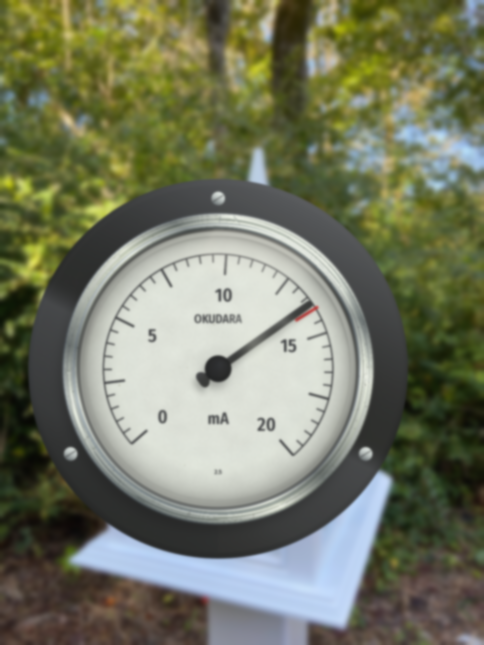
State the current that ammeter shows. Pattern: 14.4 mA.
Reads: 13.75 mA
